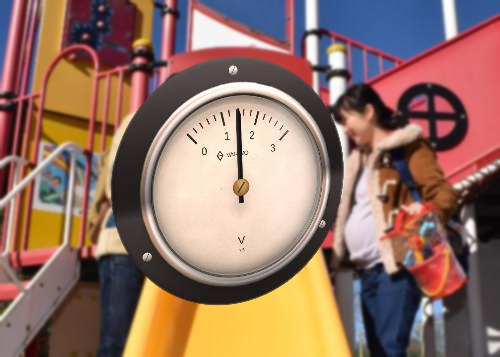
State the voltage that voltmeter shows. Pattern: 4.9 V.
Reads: 1.4 V
